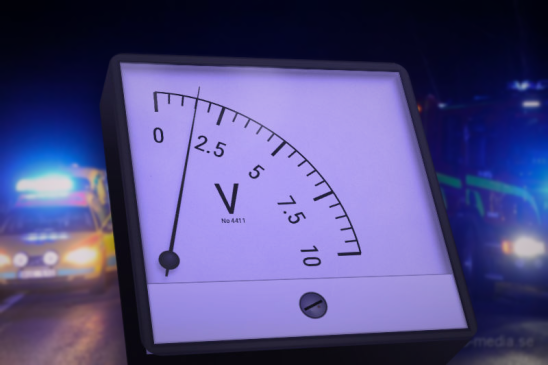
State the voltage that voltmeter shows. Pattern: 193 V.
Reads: 1.5 V
